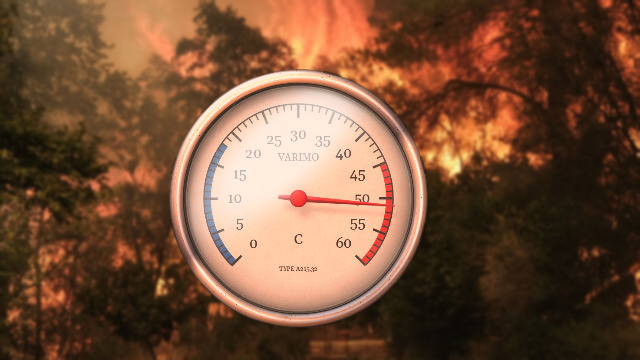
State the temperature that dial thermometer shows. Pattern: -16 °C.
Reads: 51 °C
